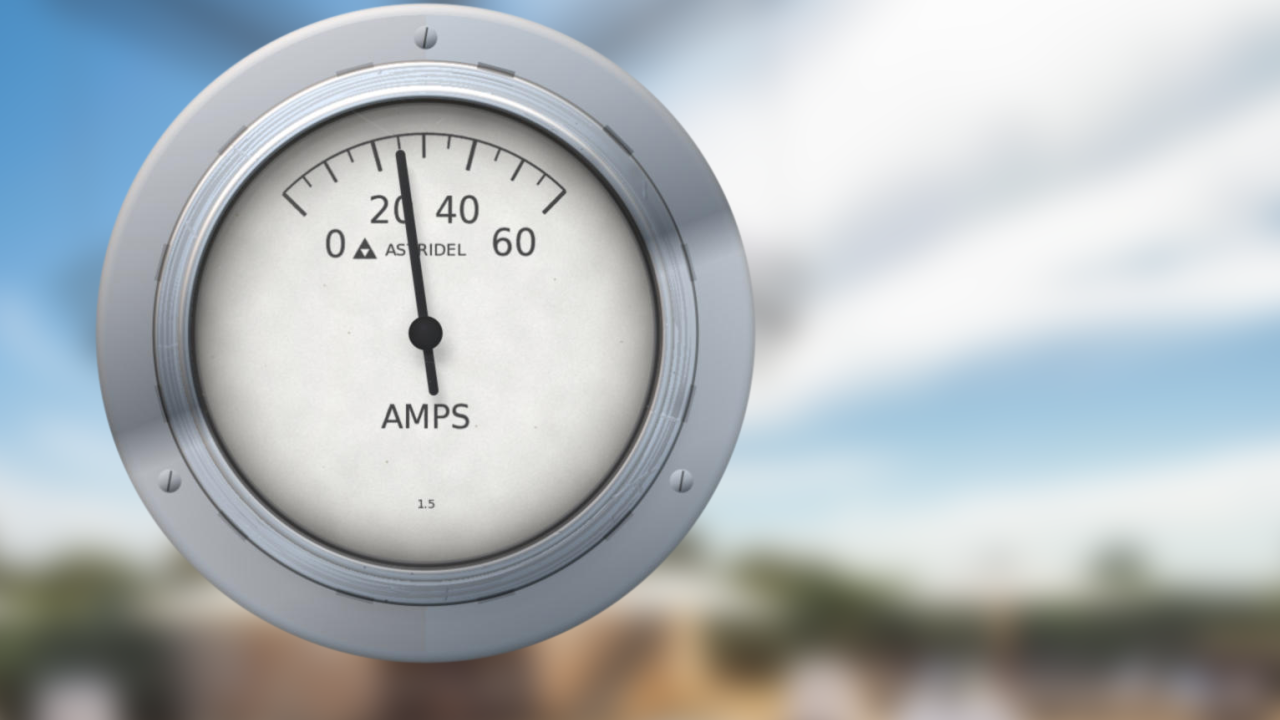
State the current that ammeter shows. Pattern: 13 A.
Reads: 25 A
